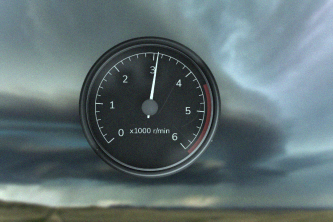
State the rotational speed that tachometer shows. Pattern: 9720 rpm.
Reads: 3100 rpm
